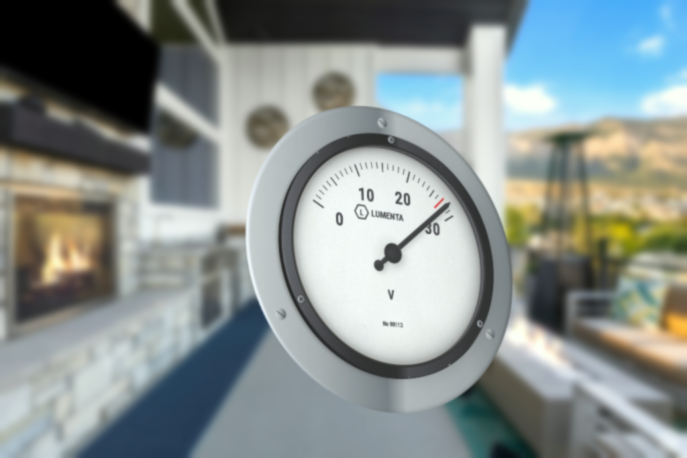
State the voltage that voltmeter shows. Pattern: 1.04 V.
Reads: 28 V
